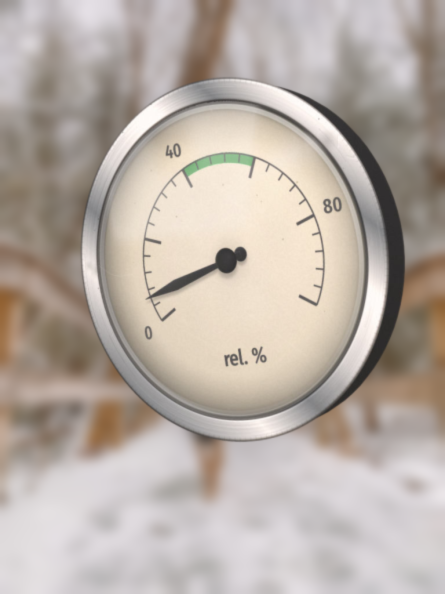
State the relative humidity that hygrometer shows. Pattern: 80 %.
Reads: 6 %
